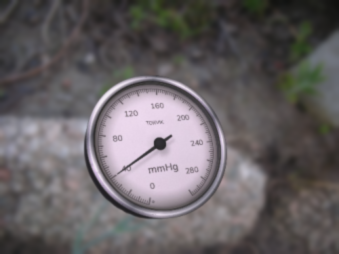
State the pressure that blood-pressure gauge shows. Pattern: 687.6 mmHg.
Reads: 40 mmHg
